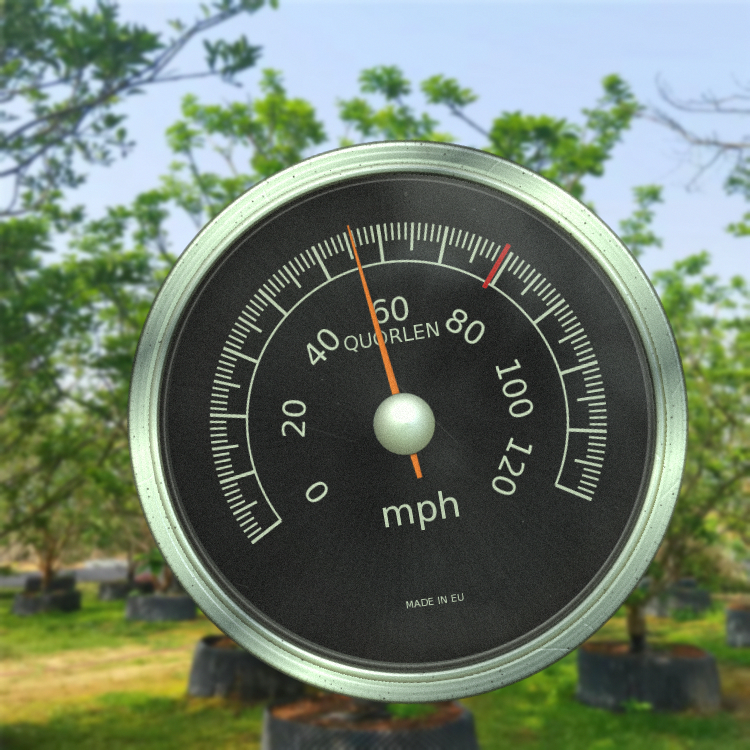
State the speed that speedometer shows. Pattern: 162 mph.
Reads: 56 mph
